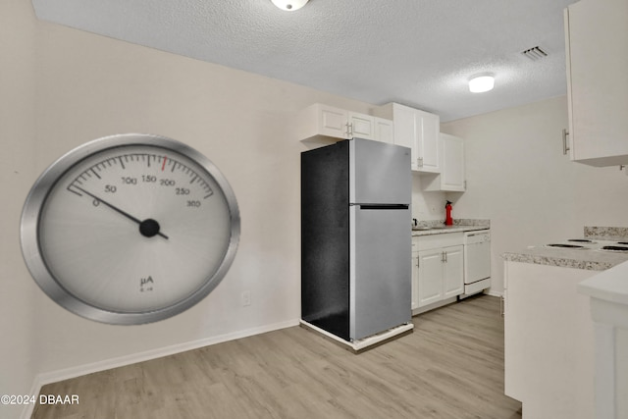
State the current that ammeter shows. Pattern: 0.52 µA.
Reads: 10 µA
